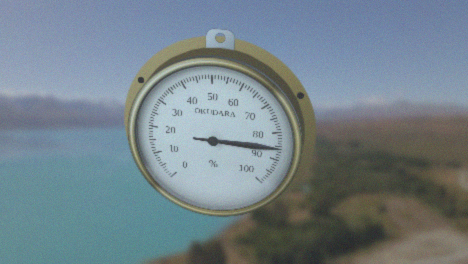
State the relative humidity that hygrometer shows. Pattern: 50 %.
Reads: 85 %
